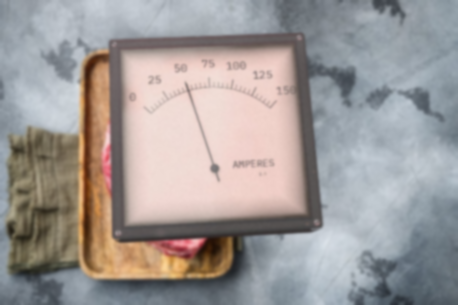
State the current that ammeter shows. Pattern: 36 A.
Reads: 50 A
